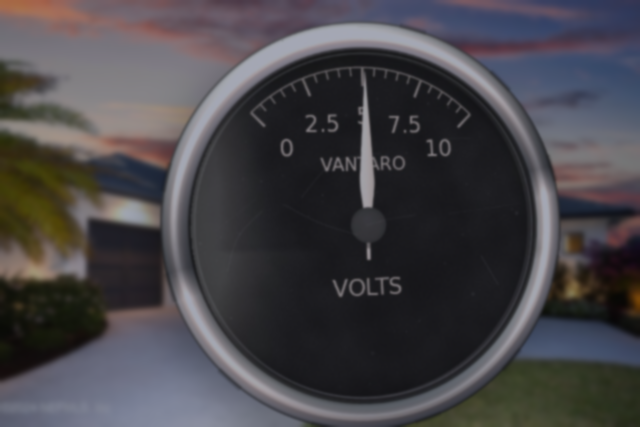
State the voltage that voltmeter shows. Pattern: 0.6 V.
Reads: 5 V
